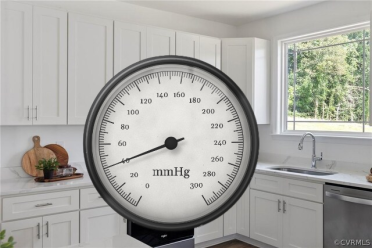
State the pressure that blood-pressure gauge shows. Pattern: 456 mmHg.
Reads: 40 mmHg
